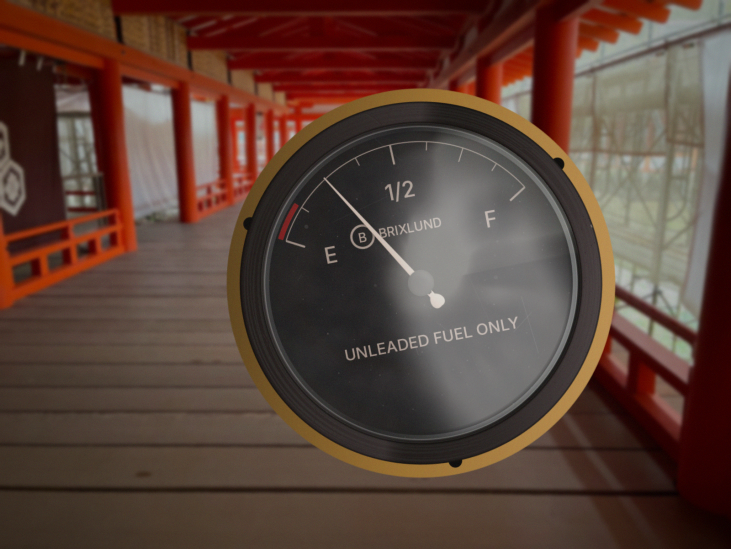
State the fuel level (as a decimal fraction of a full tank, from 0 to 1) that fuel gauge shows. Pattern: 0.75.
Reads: 0.25
